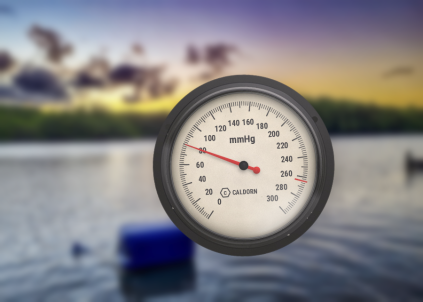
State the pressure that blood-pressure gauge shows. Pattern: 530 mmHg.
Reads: 80 mmHg
